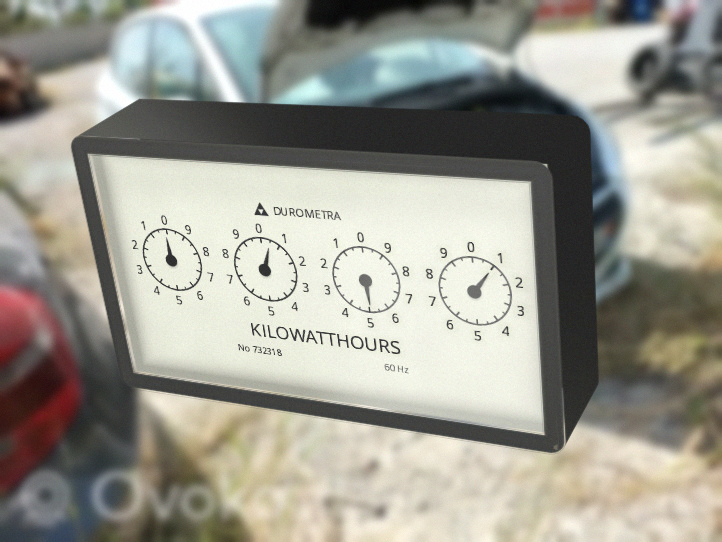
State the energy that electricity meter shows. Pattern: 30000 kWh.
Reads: 51 kWh
